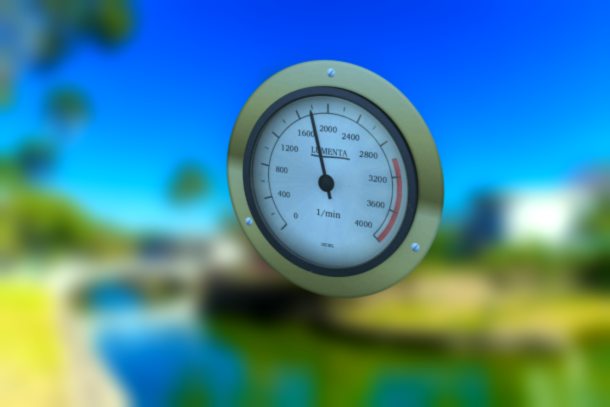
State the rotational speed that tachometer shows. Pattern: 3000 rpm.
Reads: 1800 rpm
